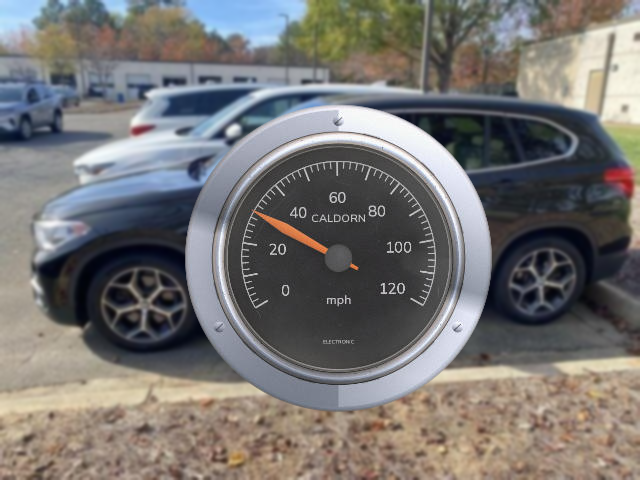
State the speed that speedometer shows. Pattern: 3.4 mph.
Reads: 30 mph
